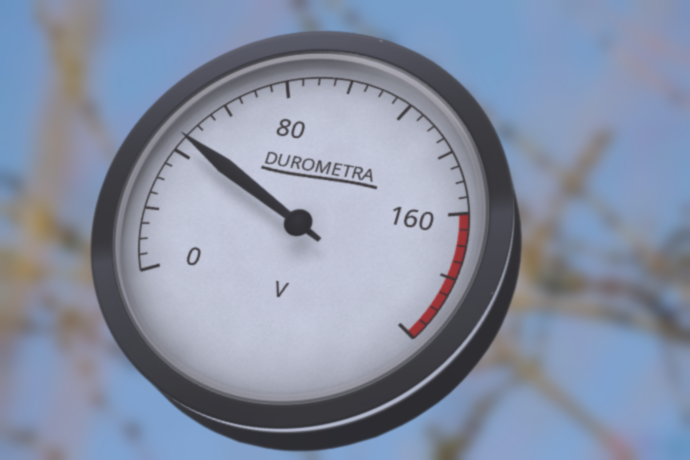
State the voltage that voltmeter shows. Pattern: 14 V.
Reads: 45 V
